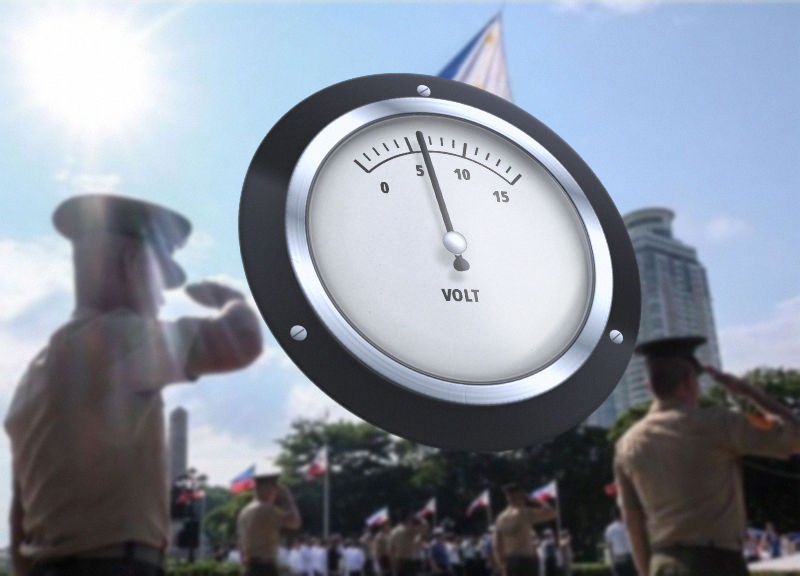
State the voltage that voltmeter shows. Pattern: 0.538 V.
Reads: 6 V
